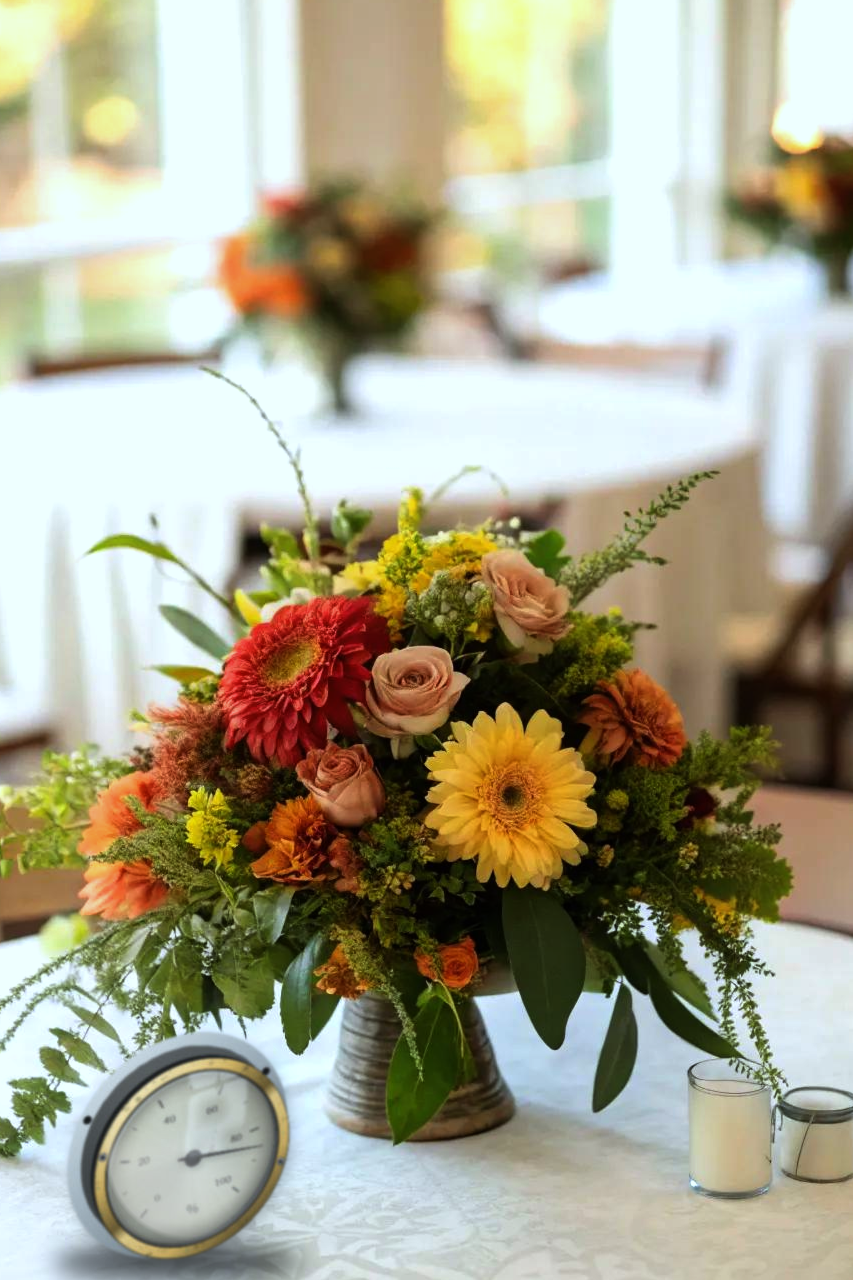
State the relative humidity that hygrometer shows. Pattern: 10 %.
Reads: 85 %
